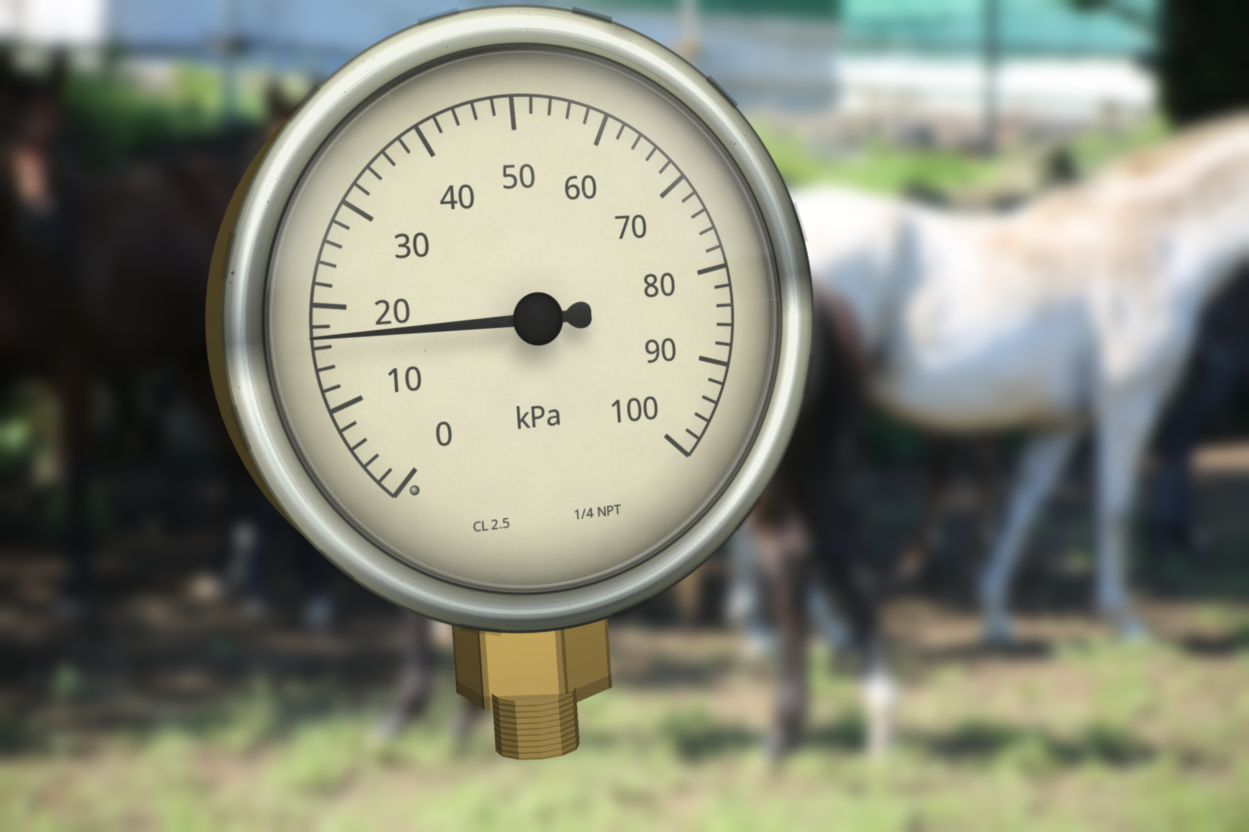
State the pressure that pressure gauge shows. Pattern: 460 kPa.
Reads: 17 kPa
